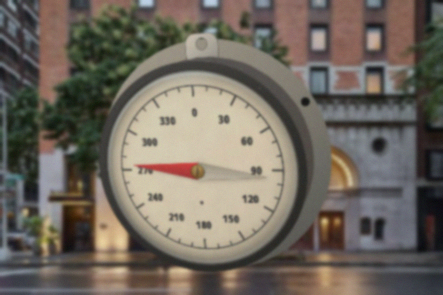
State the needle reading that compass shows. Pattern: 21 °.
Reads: 275 °
